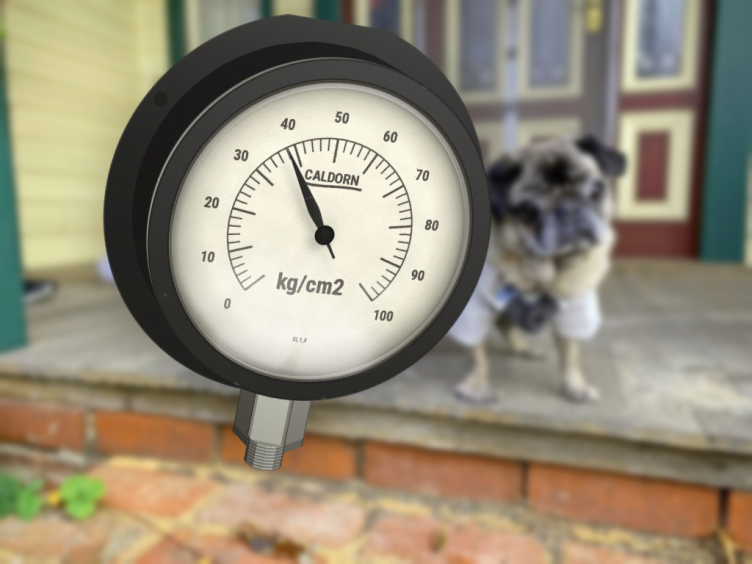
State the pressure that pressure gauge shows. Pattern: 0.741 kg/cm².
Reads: 38 kg/cm²
